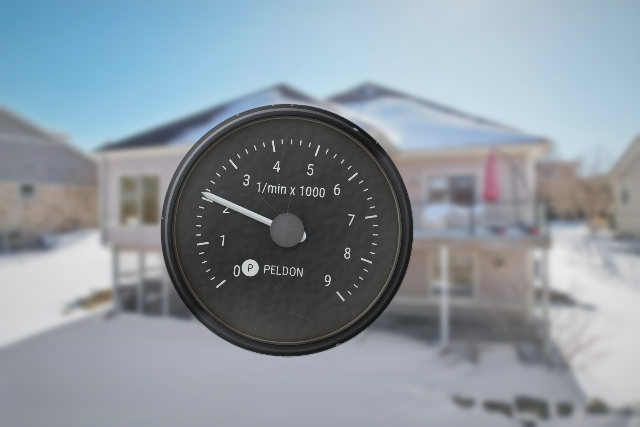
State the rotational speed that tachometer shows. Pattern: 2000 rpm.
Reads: 2100 rpm
